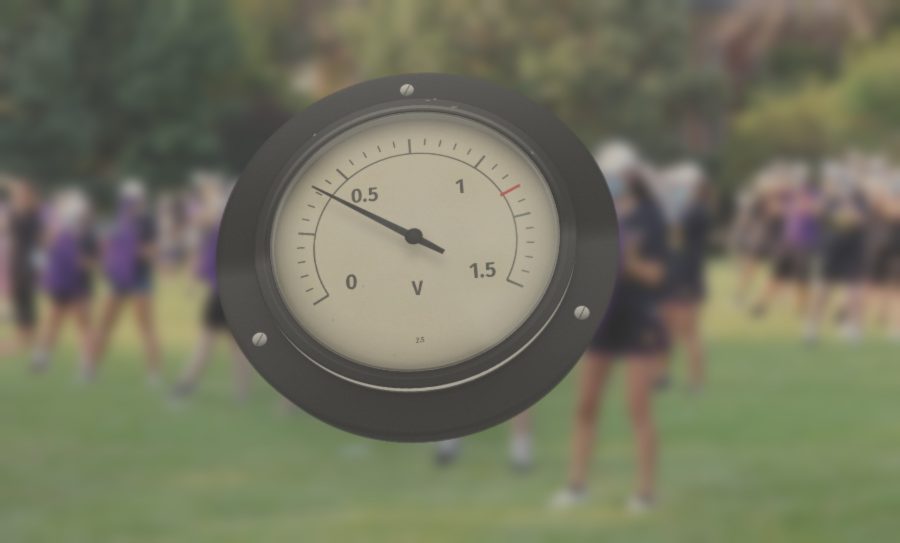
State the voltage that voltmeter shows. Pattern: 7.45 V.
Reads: 0.4 V
